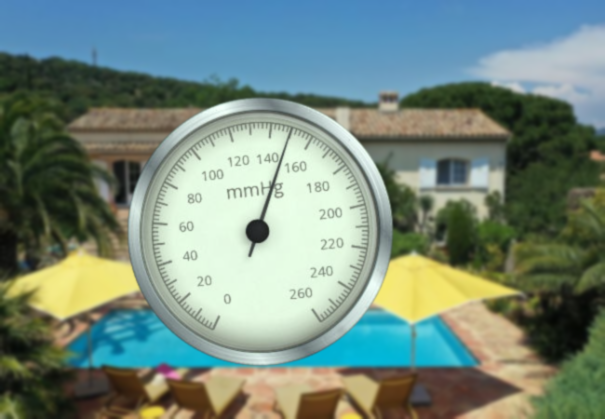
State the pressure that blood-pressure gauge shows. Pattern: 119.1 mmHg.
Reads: 150 mmHg
